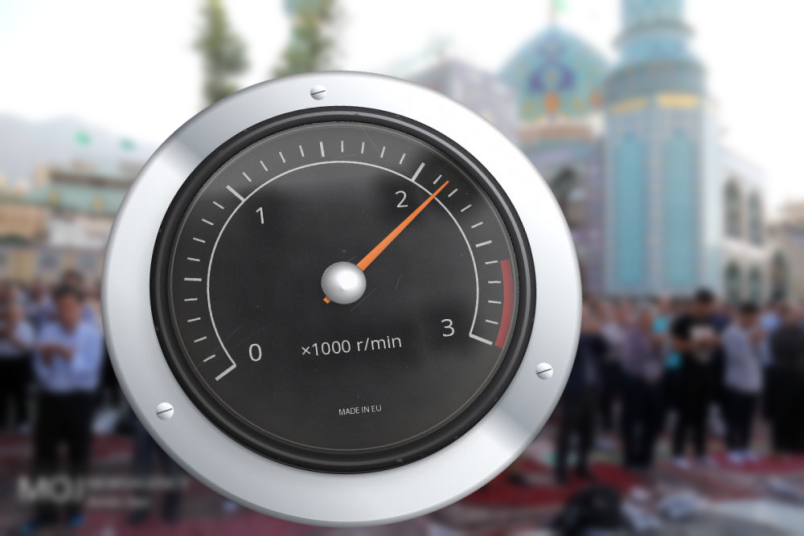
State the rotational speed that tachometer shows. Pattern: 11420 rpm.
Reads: 2150 rpm
